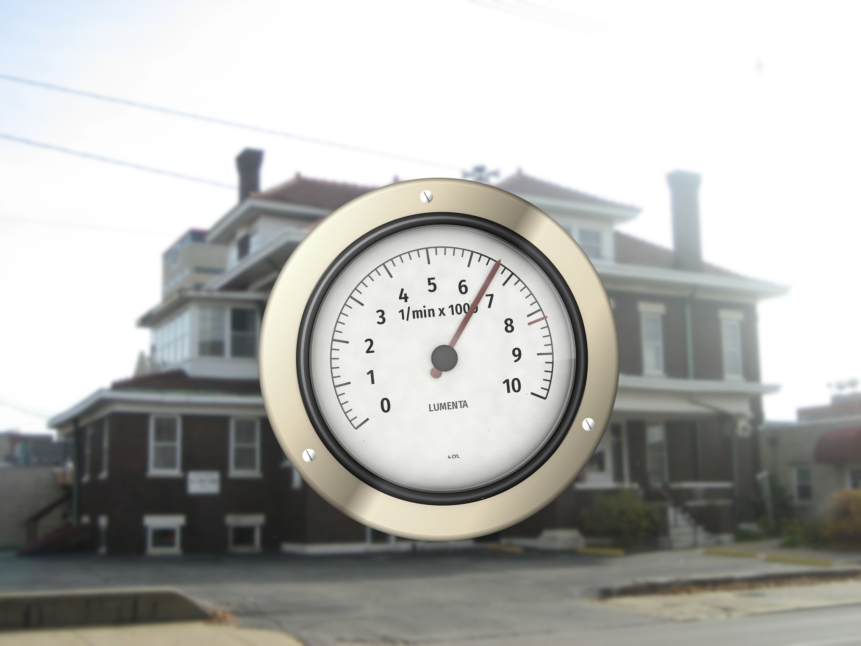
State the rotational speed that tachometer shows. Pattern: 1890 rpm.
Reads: 6600 rpm
